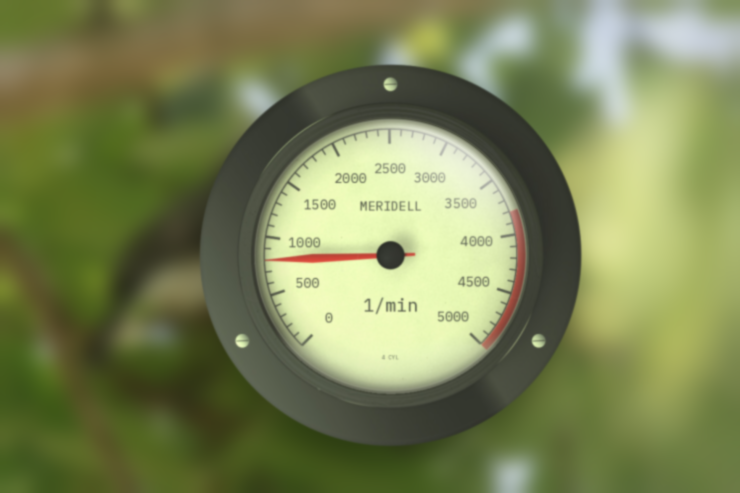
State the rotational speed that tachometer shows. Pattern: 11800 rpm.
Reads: 800 rpm
